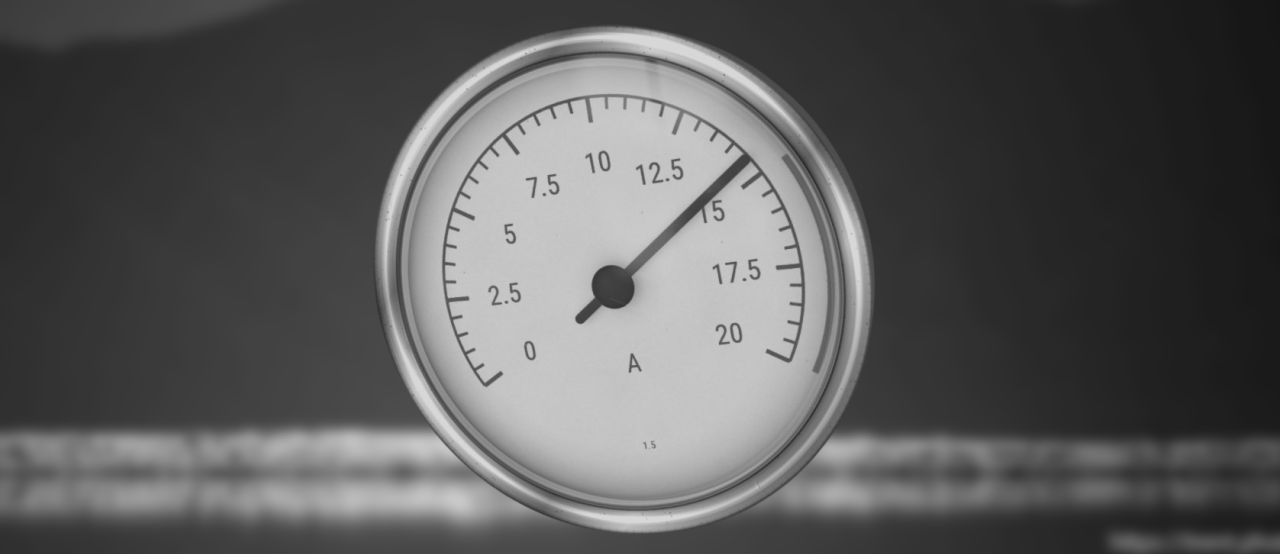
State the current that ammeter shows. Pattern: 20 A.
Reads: 14.5 A
